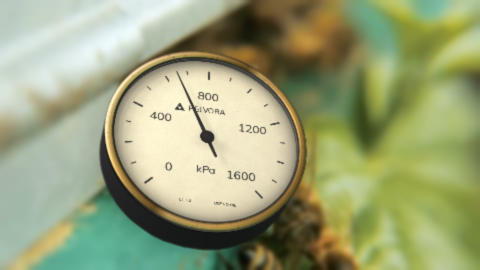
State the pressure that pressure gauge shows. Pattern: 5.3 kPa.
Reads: 650 kPa
